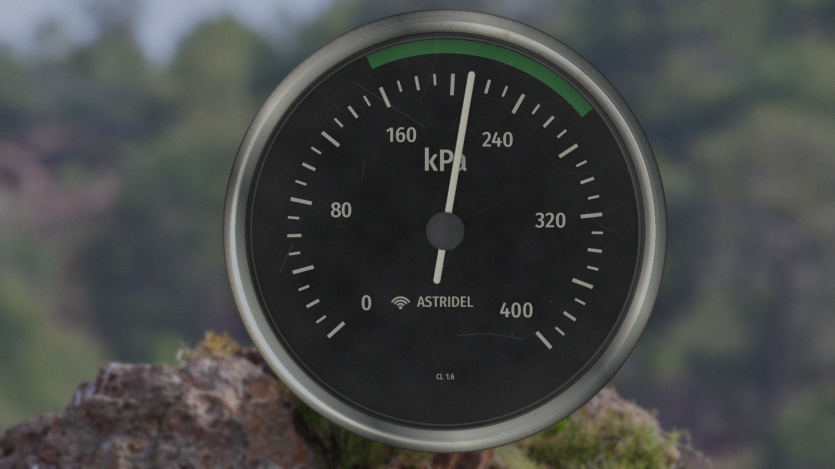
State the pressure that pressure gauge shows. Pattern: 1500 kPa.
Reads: 210 kPa
